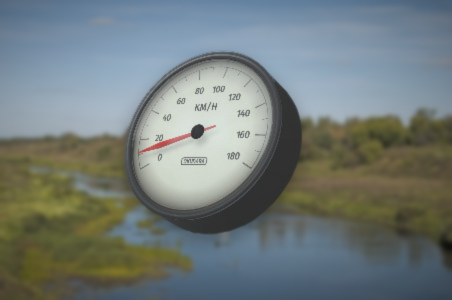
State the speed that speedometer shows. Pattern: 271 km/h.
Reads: 10 km/h
